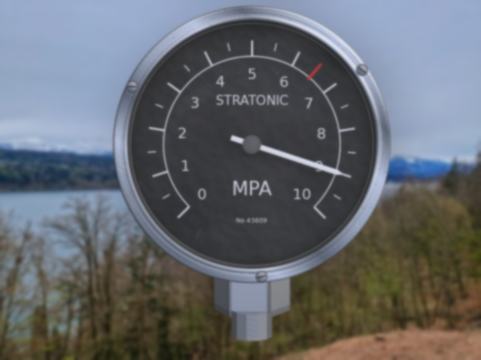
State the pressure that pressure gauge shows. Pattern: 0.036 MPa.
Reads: 9 MPa
